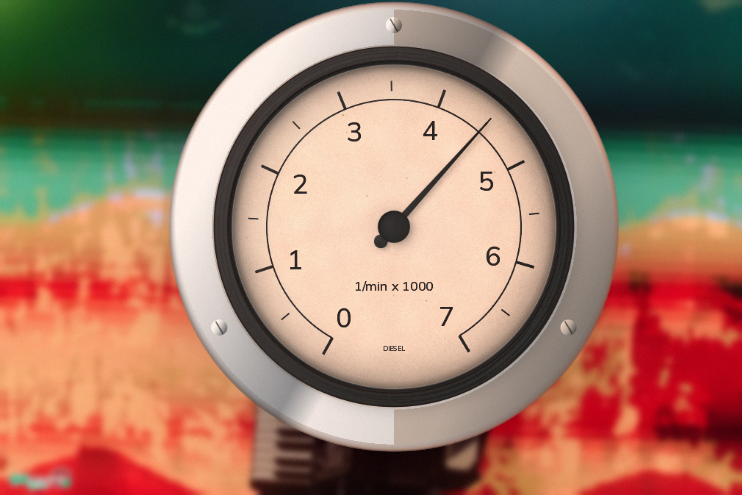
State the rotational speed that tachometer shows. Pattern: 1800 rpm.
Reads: 4500 rpm
